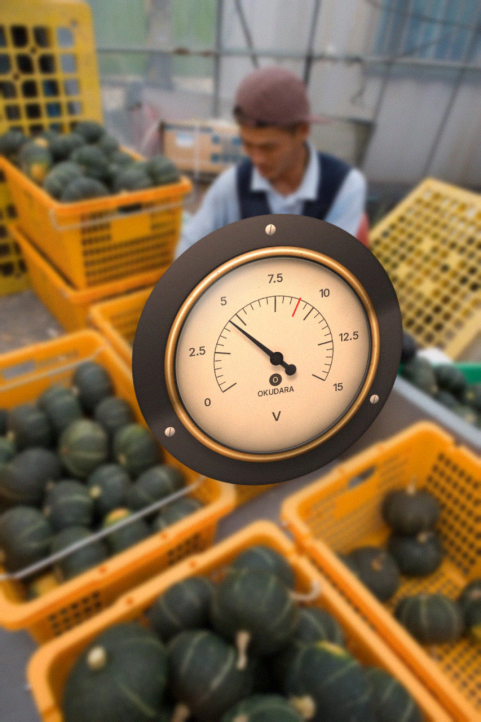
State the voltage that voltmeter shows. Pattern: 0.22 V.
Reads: 4.5 V
